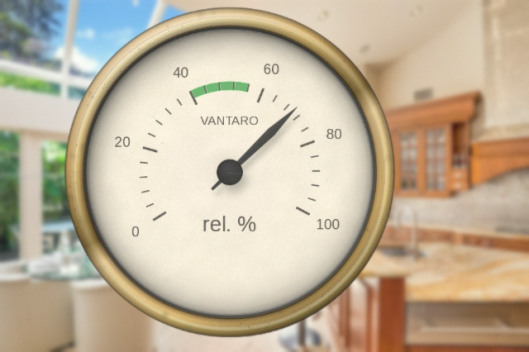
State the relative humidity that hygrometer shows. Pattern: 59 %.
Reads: 70 %
